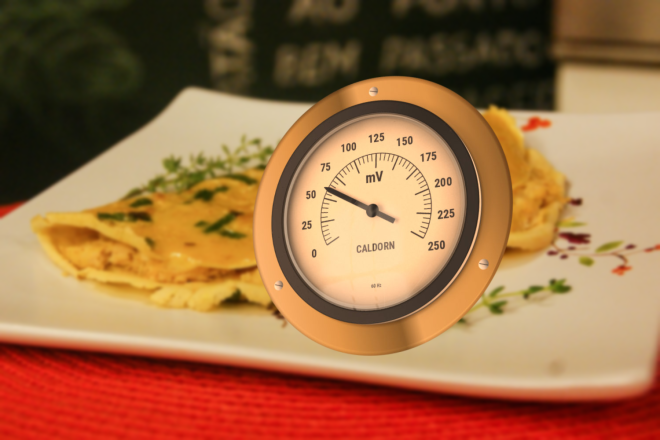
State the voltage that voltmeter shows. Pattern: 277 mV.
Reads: 60 mV
